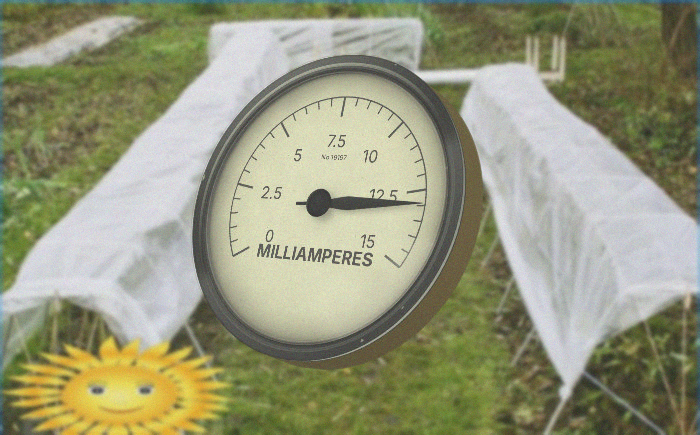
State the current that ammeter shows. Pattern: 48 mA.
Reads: 13 mA
